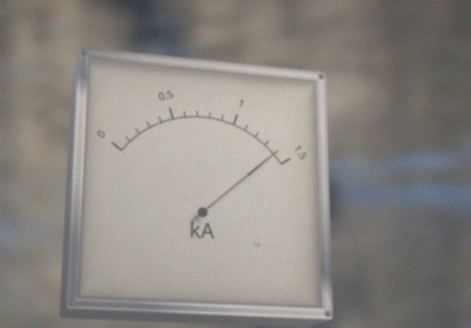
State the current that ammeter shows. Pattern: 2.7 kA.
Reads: 1.4 kA
